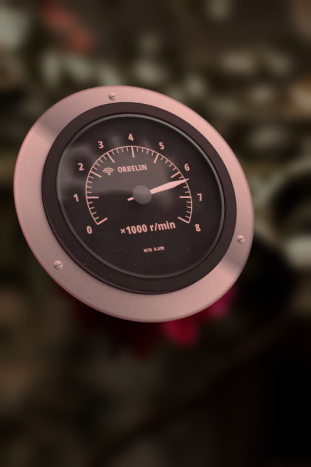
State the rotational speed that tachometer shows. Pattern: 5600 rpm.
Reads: 6400 rpm
